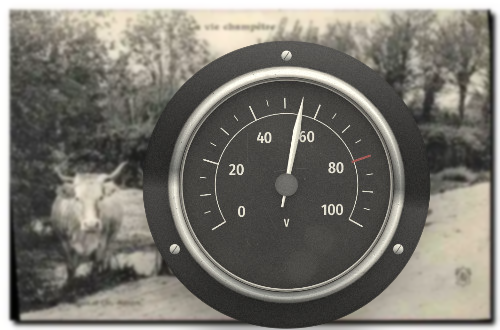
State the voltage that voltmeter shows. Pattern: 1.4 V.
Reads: 55 V
